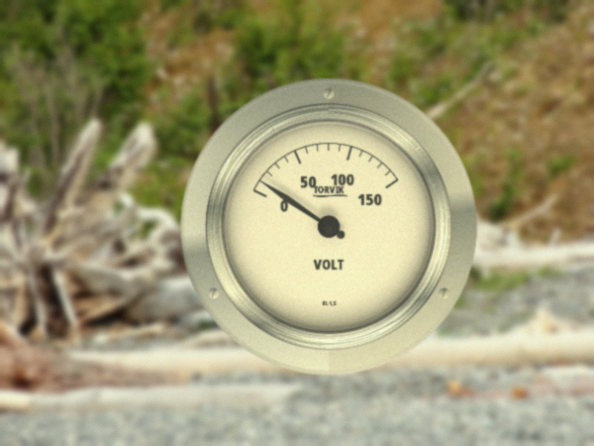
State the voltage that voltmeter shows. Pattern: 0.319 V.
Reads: 10 V
